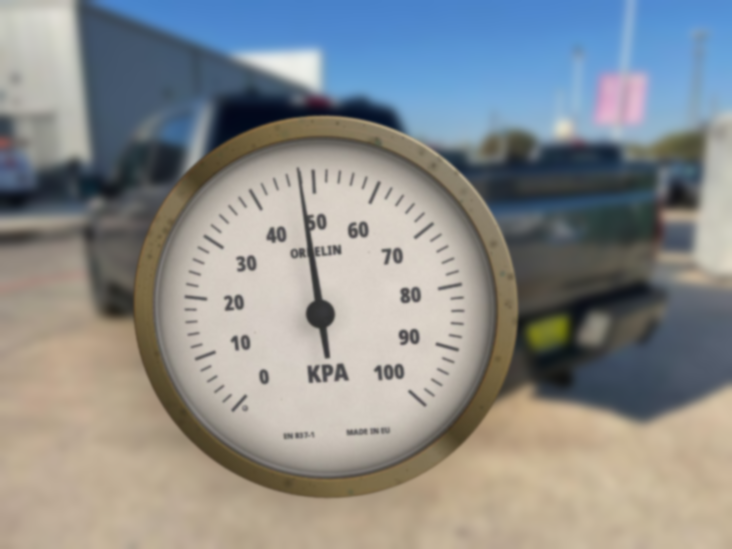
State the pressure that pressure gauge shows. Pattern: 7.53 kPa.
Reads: 48 kPa
